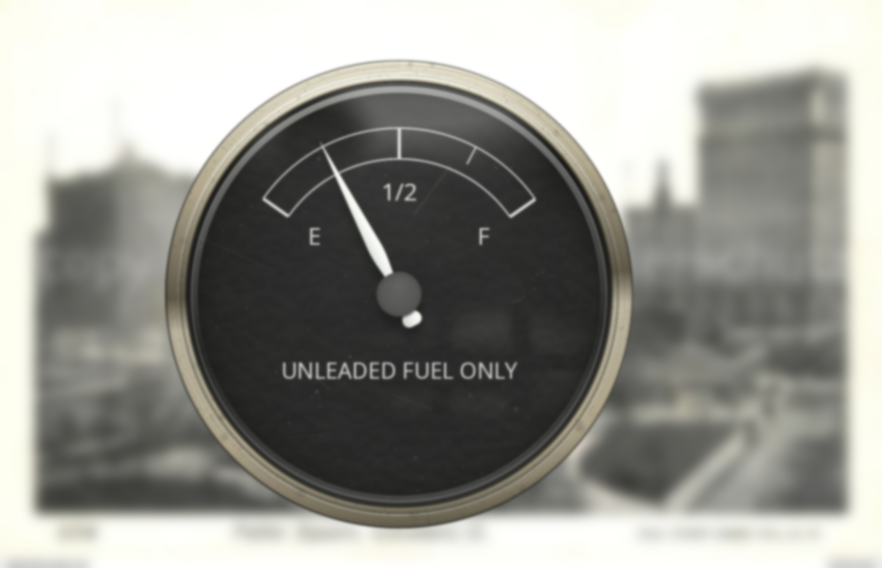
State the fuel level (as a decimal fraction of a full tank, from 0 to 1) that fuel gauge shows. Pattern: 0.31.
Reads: 0.25
